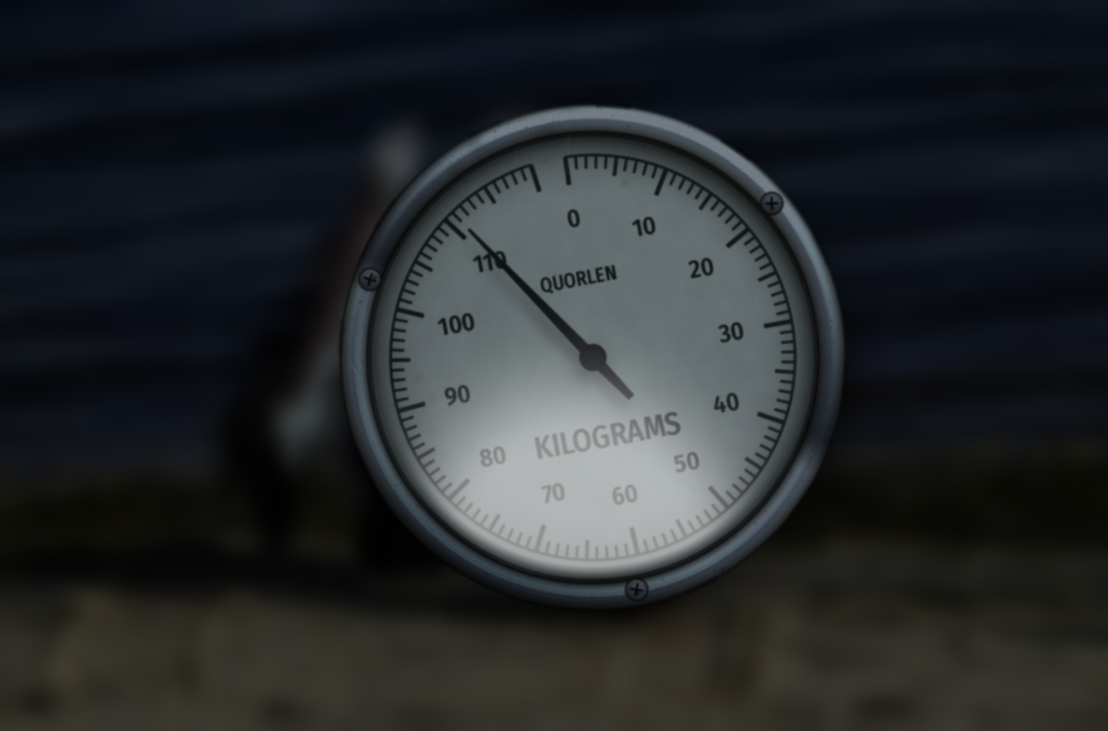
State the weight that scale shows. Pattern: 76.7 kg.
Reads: 111 kg
